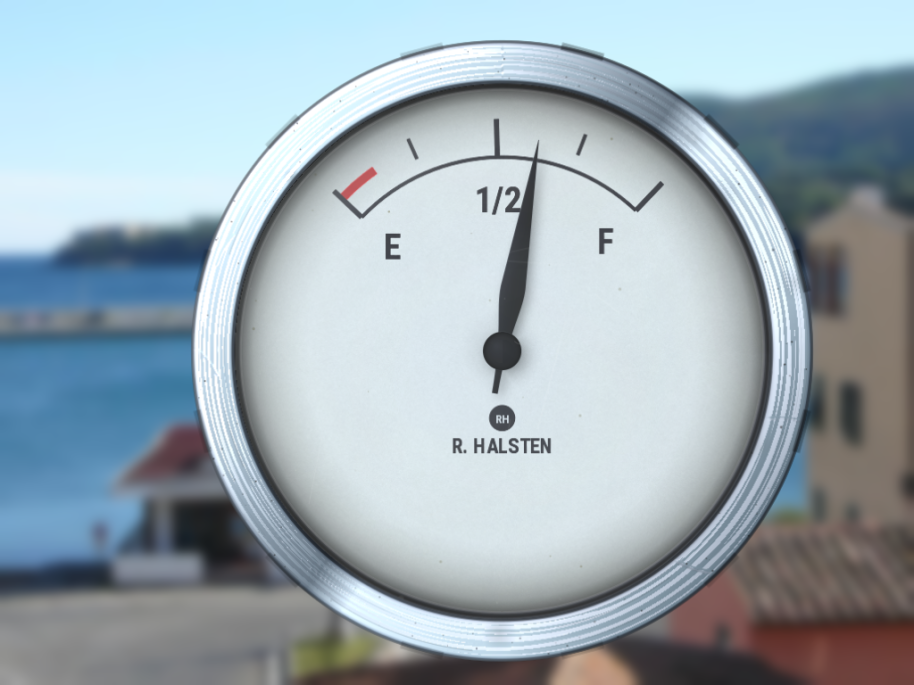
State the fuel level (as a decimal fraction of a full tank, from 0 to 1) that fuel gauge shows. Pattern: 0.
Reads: 0.625
